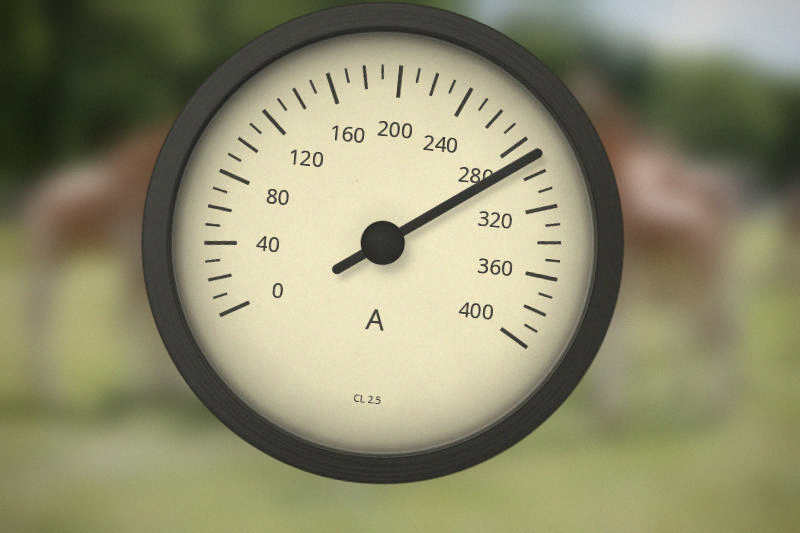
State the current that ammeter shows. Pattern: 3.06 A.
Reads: 290 A
